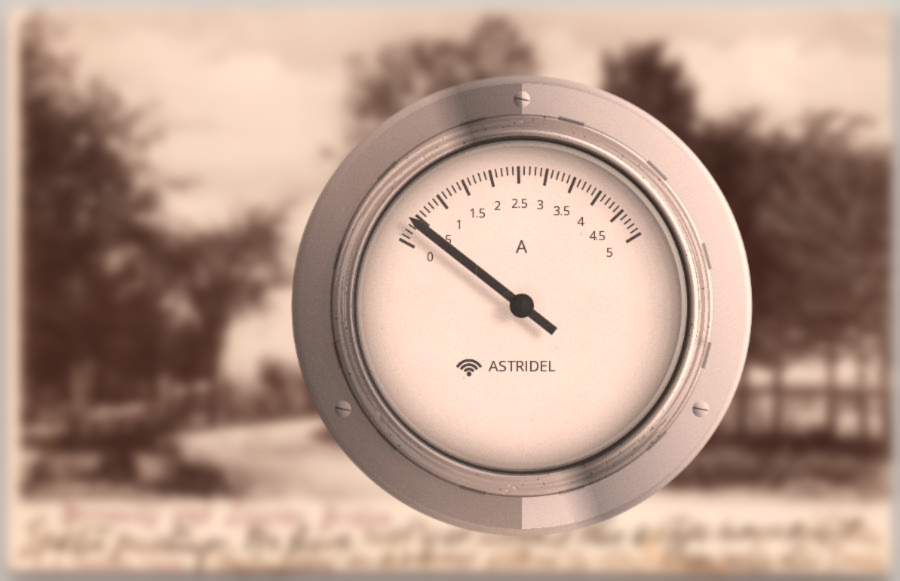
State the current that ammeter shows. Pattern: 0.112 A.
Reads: 0.4 A
